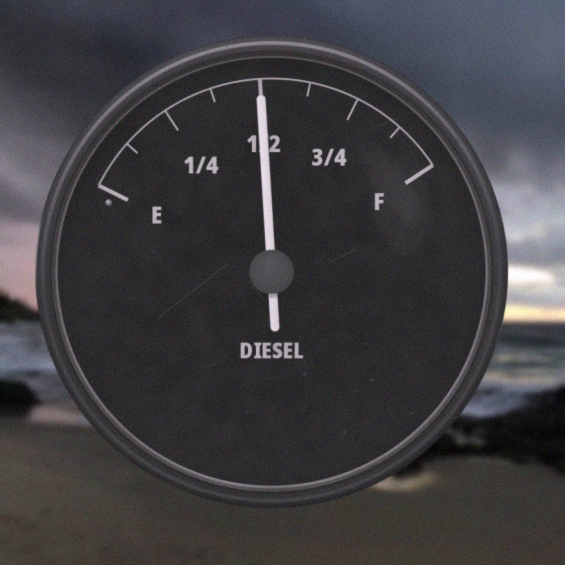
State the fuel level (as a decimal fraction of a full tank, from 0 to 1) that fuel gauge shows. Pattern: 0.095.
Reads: 0.5
